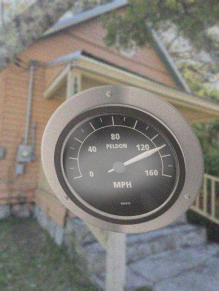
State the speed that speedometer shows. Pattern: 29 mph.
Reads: 130 mph
